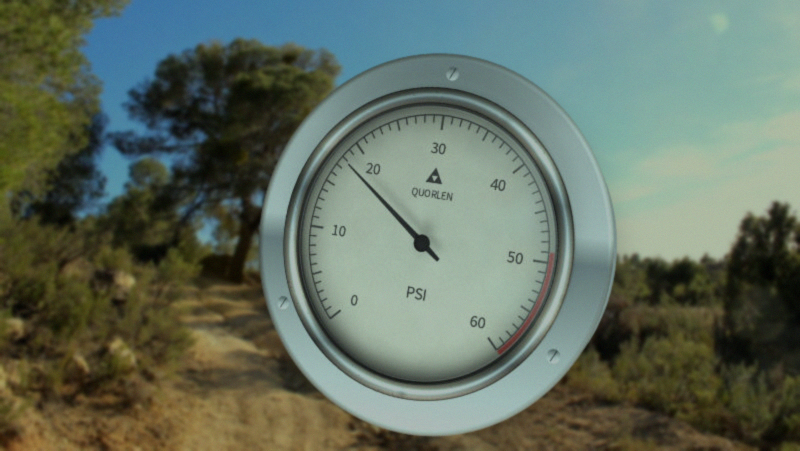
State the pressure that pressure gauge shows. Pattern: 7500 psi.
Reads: 18 psi
